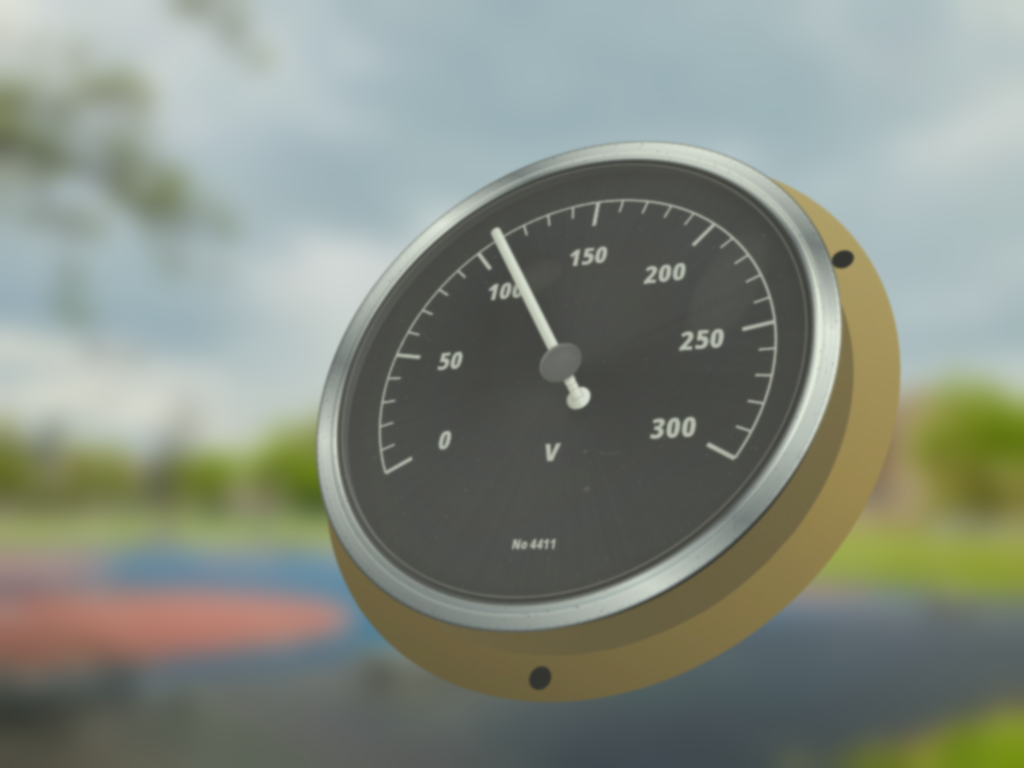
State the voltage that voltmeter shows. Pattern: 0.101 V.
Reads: 110 V
